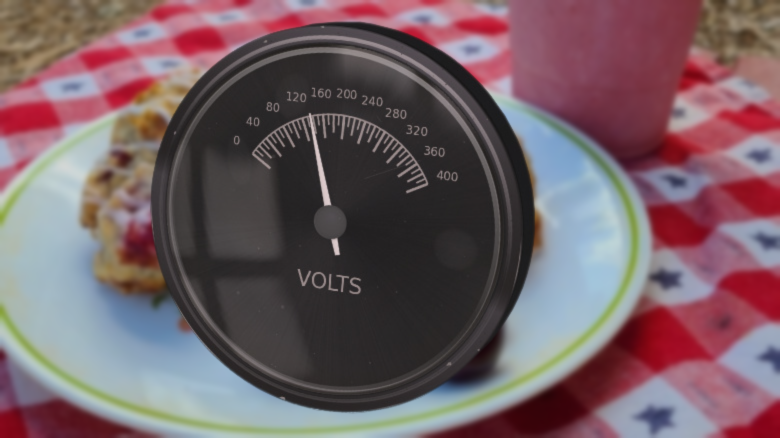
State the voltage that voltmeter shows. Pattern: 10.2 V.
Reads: 140 V
